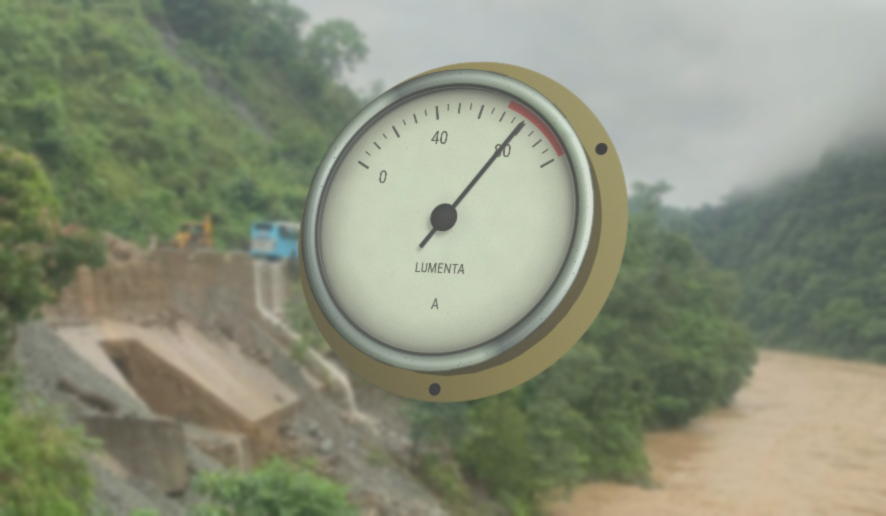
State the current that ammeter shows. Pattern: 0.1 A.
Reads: 80 A
